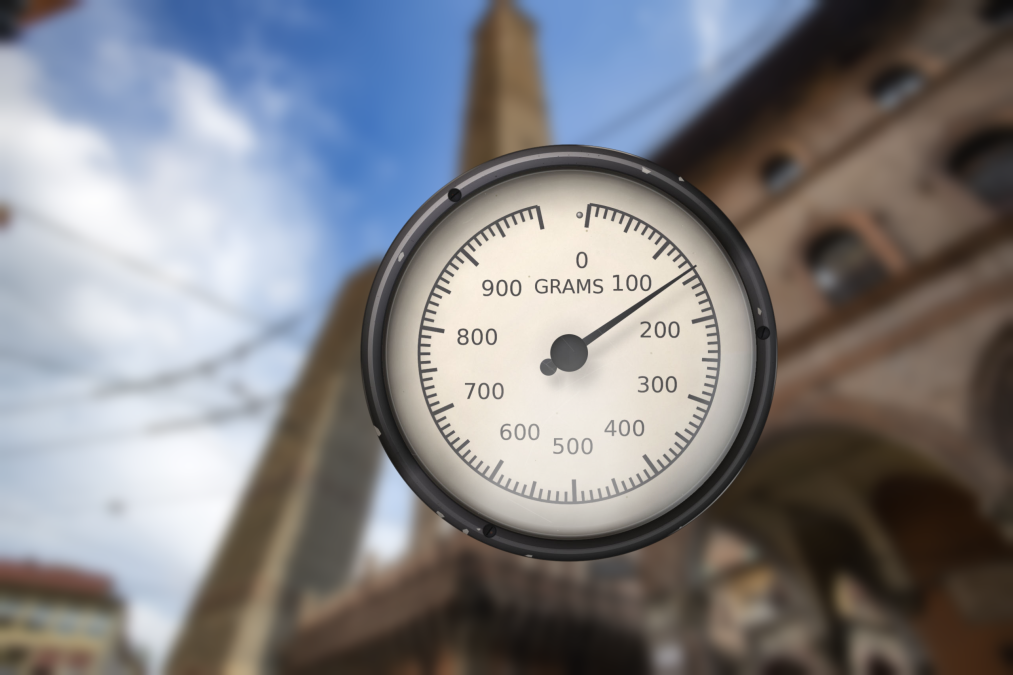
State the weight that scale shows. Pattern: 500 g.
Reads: 140 g
